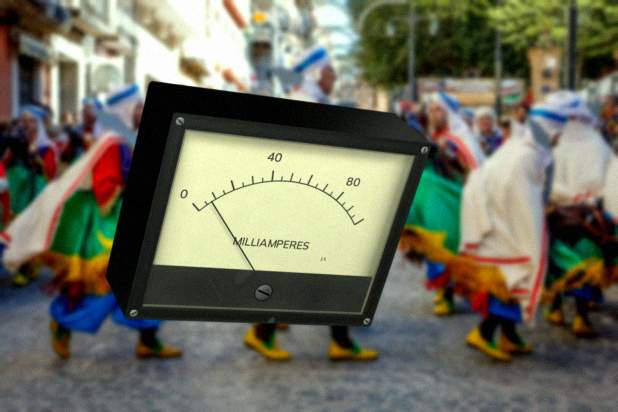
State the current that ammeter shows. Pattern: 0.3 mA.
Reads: 7.5 mA
